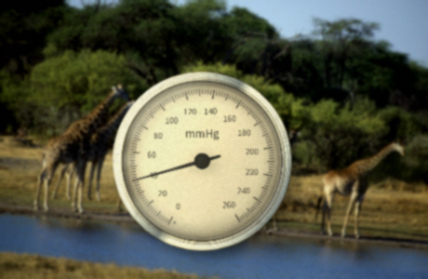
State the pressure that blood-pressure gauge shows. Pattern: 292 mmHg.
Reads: 40 mmHg
